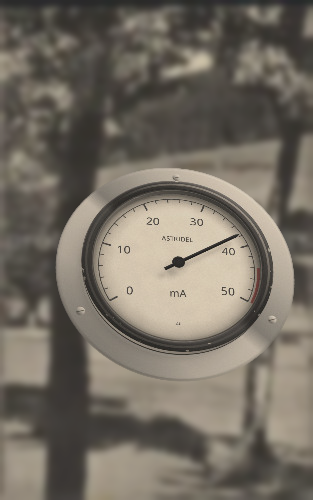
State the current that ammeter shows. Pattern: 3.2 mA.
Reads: 38 mA
